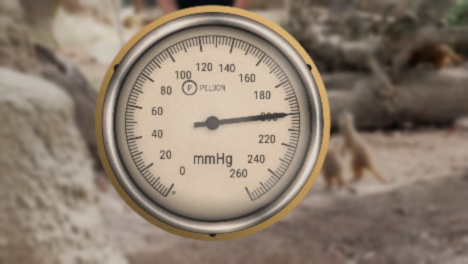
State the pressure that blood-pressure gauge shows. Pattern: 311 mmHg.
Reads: 200 mmHg
